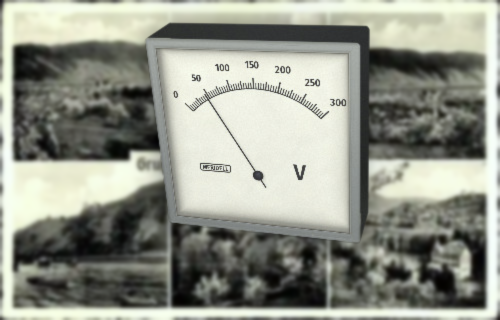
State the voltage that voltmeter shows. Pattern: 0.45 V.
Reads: 50 V
